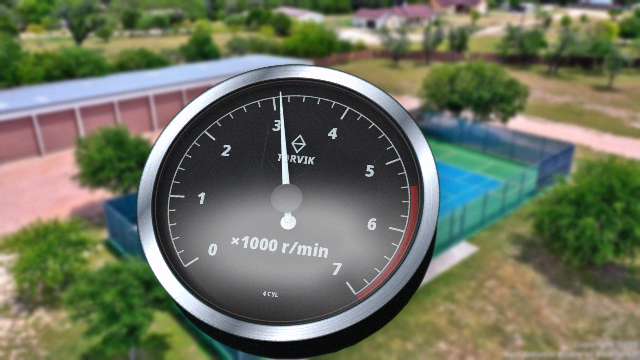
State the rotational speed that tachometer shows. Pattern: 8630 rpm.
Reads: 3100 rpm
